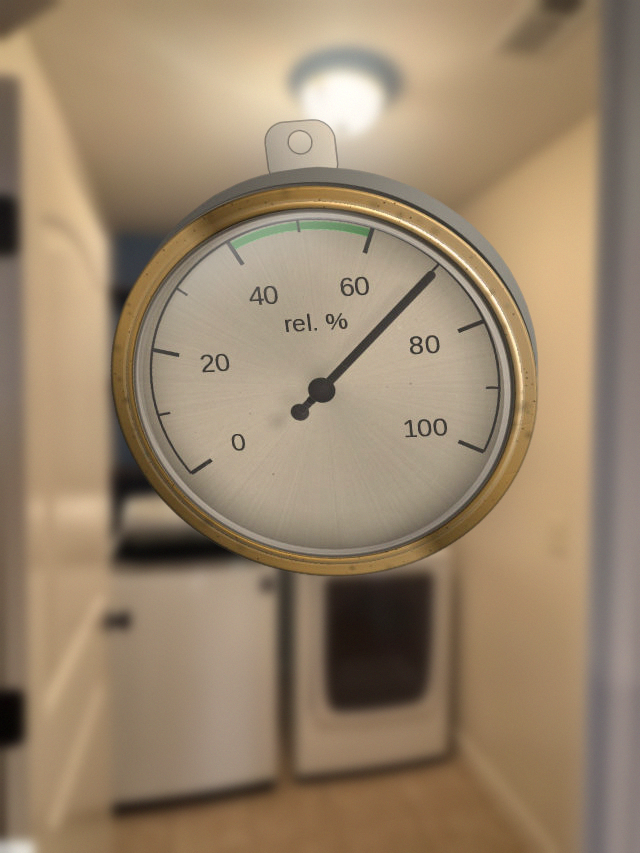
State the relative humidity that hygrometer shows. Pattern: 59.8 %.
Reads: 70 %
